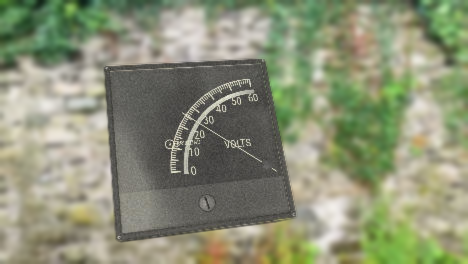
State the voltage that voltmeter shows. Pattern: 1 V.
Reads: 25 V
